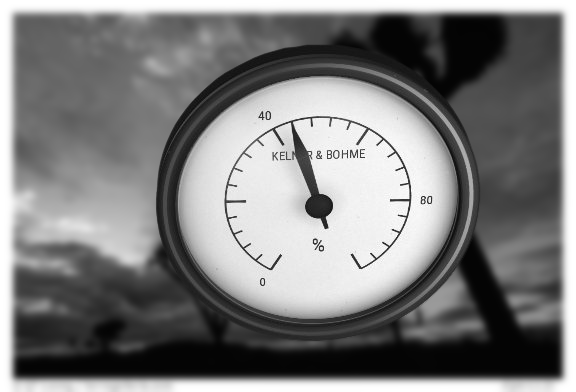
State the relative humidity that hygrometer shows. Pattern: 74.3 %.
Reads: 44 %
